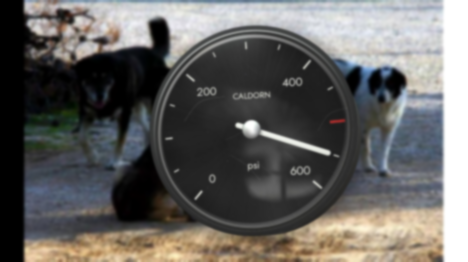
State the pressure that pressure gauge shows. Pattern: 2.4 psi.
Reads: 550 psi
